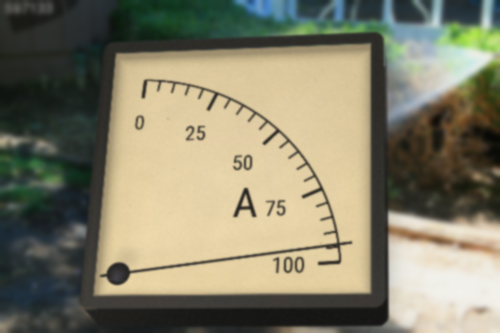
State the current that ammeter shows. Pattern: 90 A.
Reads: 95 A
